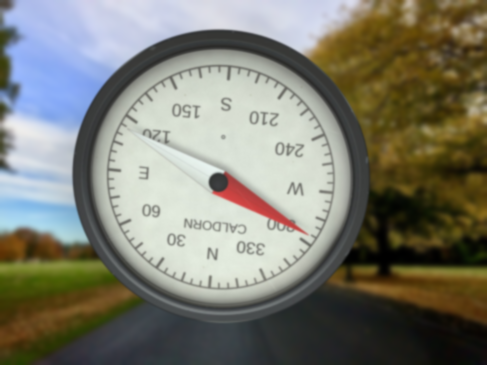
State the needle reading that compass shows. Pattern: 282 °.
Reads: 295 °
